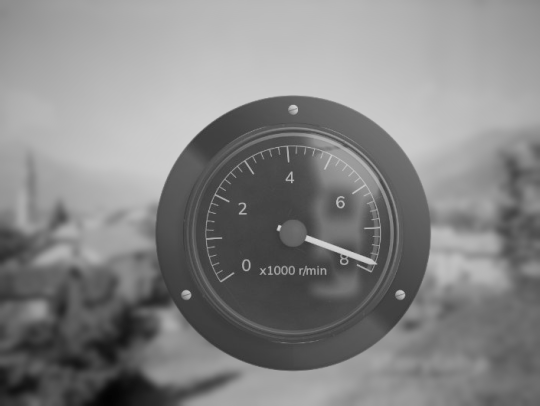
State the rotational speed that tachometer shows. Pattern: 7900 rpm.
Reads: 7800 rpm
